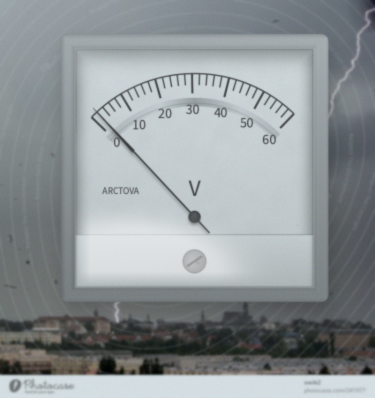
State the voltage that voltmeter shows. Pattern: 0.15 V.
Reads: 2 V
